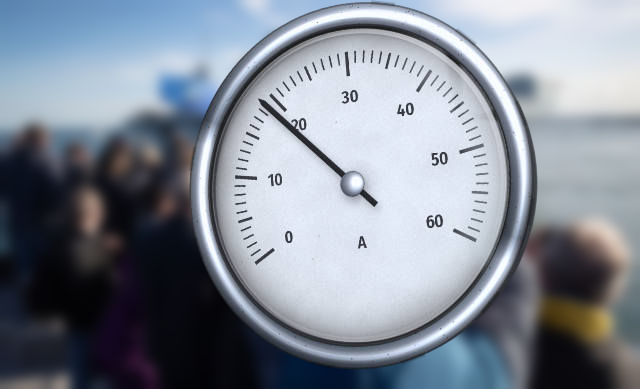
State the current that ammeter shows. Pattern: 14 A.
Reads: 19 A
